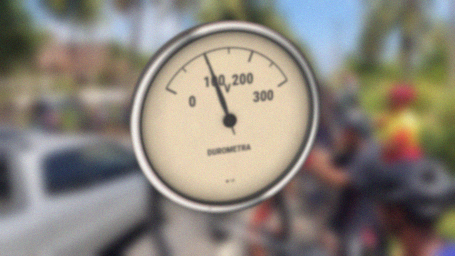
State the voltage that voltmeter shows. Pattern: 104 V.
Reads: 100 V
